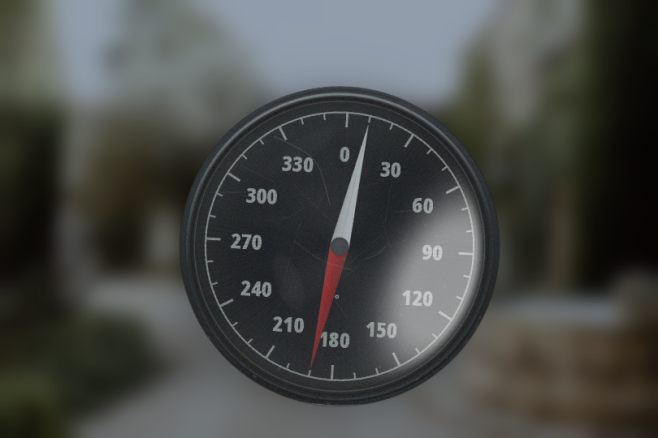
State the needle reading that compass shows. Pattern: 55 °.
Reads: 190 °
